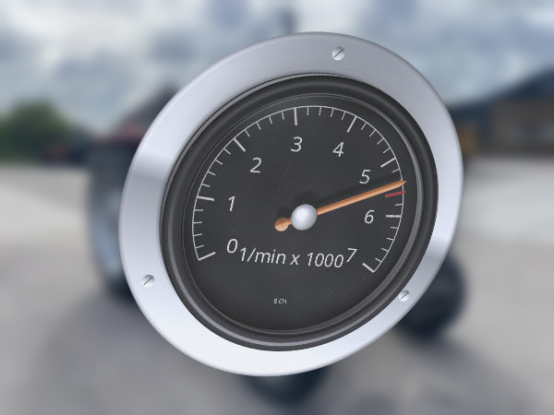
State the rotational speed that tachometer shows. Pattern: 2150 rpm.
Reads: 5400 rpm
